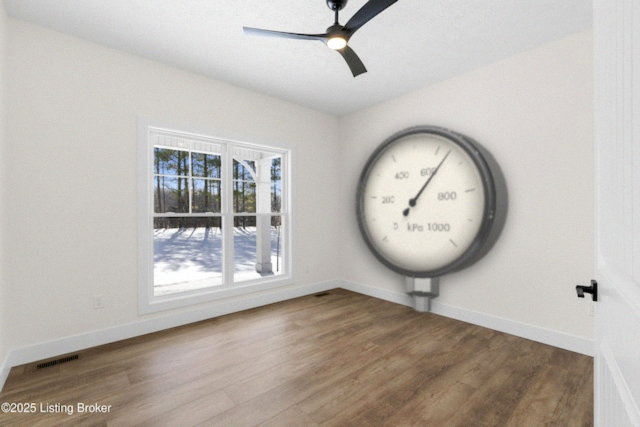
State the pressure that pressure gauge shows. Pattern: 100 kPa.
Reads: 650 kPa
